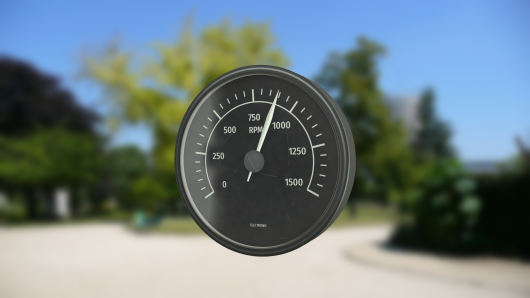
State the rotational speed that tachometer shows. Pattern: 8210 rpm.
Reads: 900 rpm
